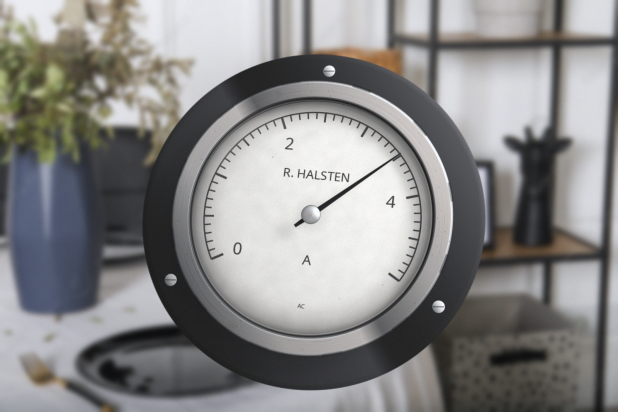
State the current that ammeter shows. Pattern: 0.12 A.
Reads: 3.5 A
